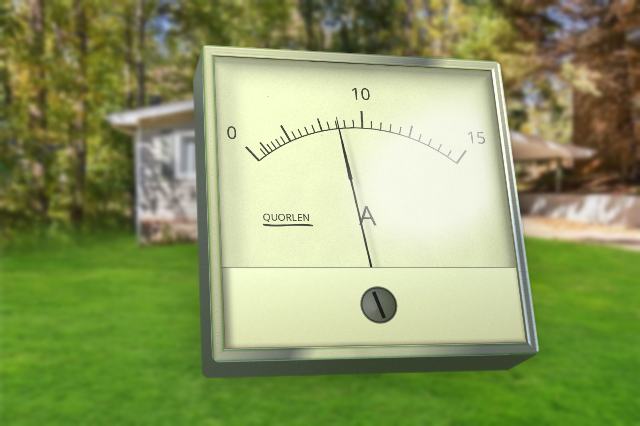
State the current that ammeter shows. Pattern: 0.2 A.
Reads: 8.5 A
